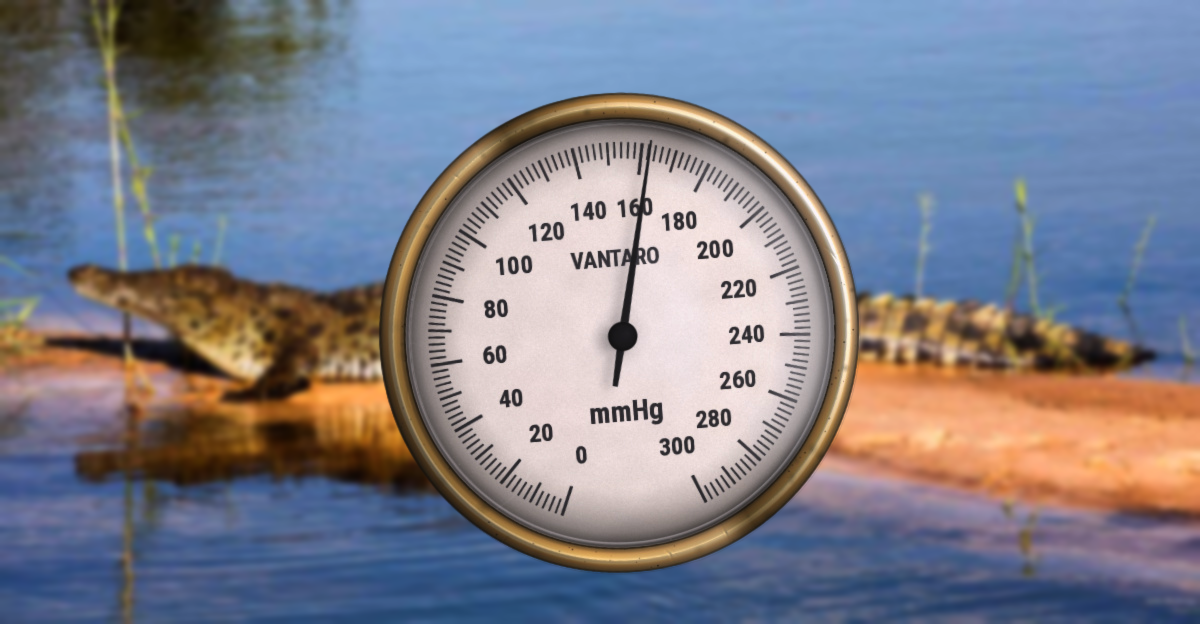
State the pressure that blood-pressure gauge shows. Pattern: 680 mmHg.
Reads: 162 mmHg
